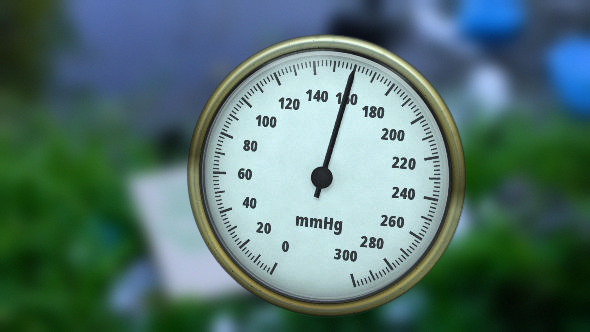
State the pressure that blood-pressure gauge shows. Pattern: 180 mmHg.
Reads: 160 mmHg
